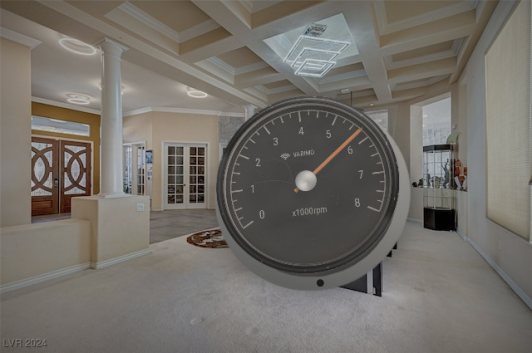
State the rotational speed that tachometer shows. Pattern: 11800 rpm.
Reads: 5750 rpm
